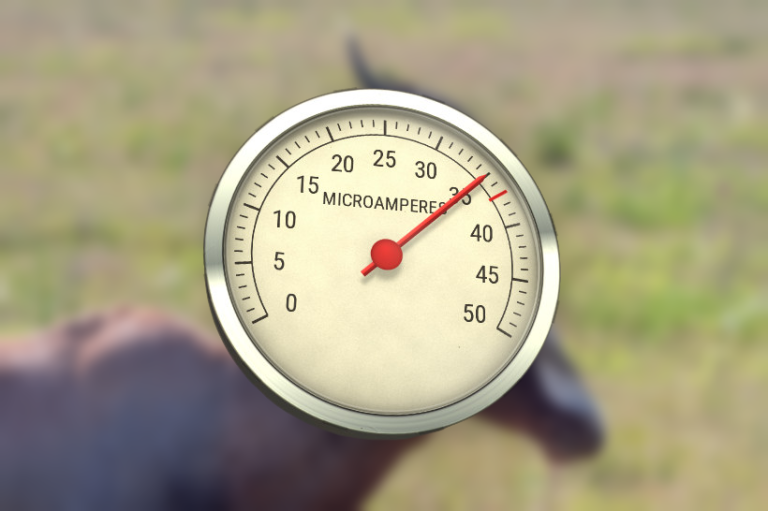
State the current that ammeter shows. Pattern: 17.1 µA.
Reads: 35 µA
